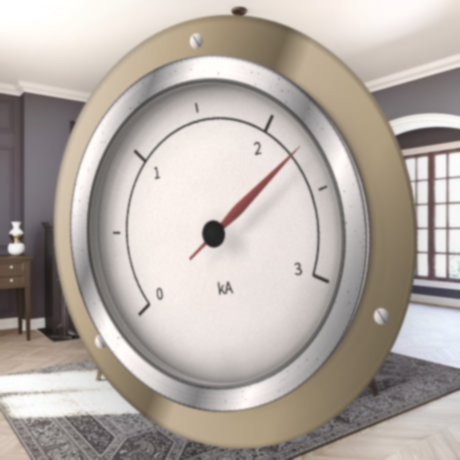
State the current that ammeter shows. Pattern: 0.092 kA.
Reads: 2.25 kA
